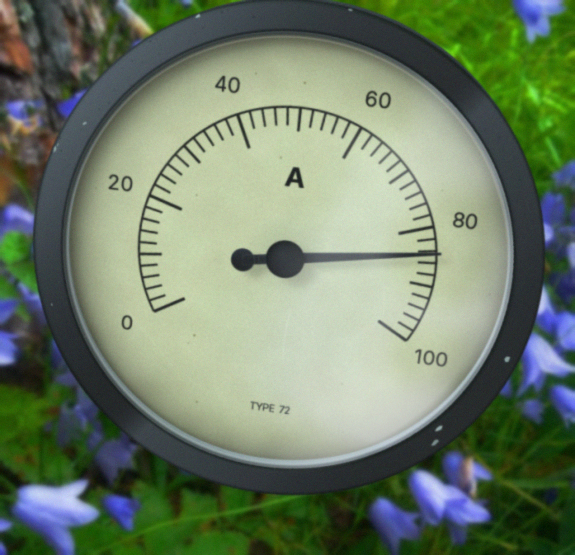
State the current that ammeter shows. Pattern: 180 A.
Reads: 84 A
